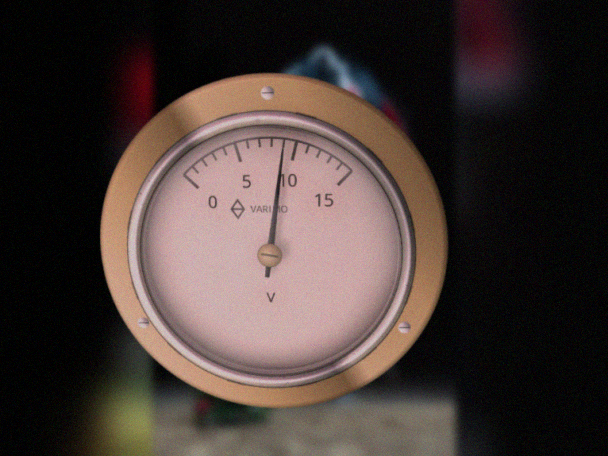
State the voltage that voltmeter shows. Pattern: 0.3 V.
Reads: 9 V
